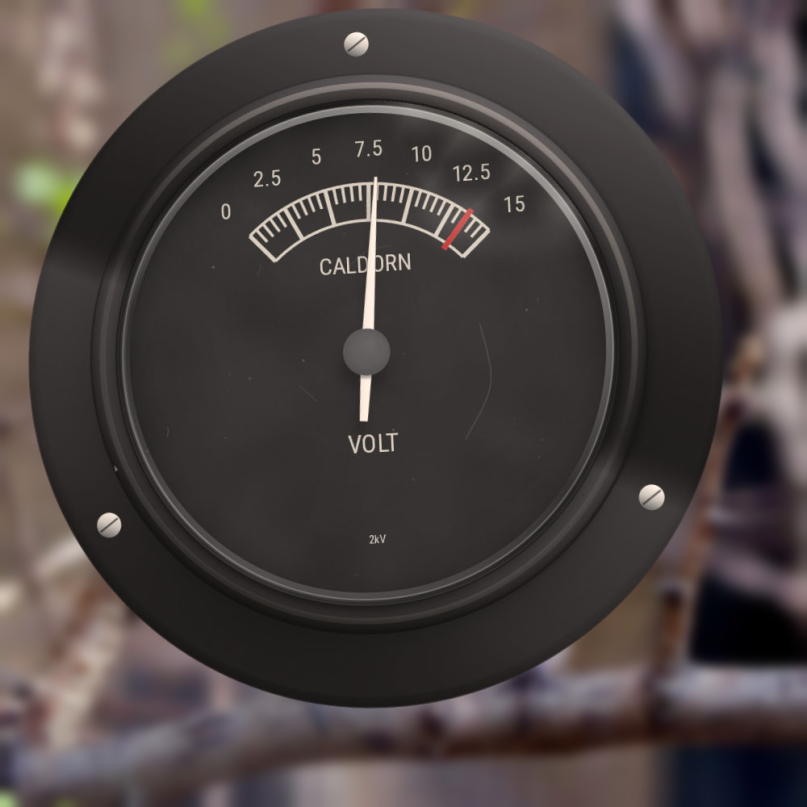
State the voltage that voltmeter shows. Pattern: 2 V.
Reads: 8 V
